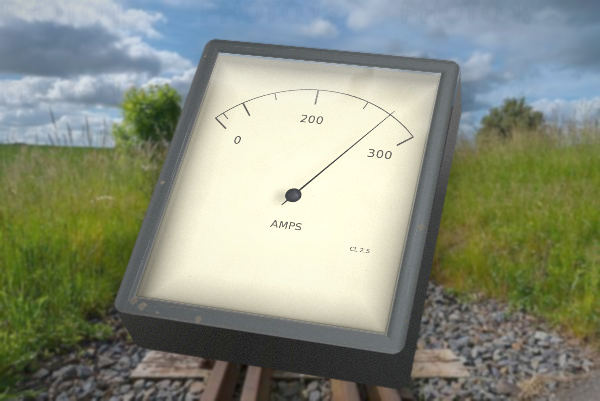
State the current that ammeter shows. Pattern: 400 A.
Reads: 275 A
